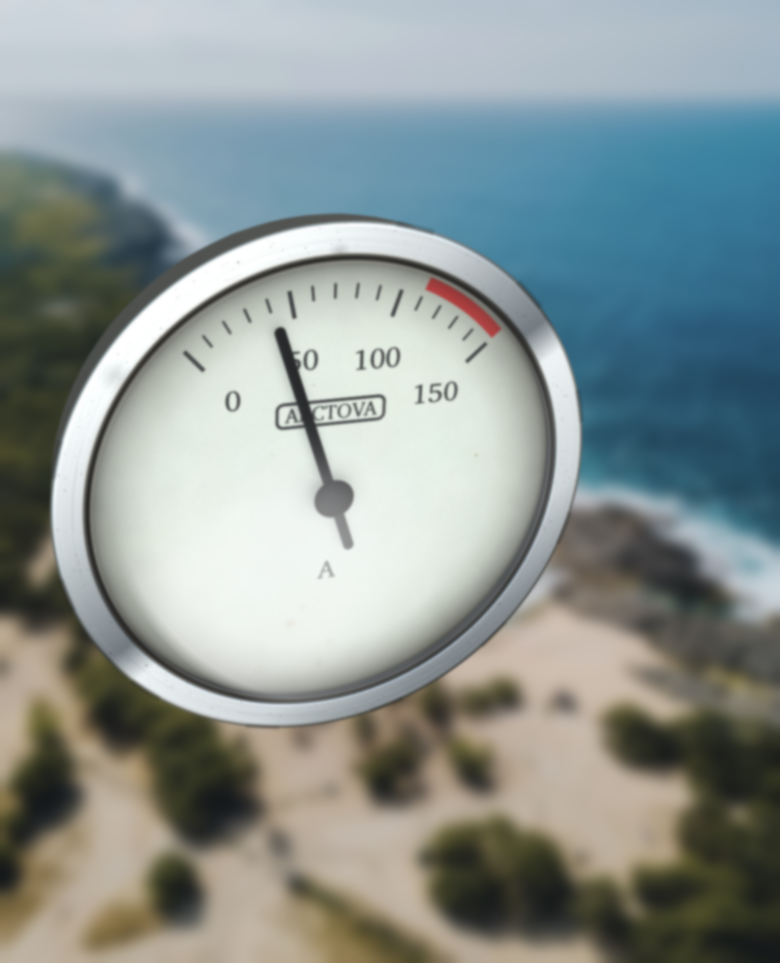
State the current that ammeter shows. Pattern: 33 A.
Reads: 40 A
